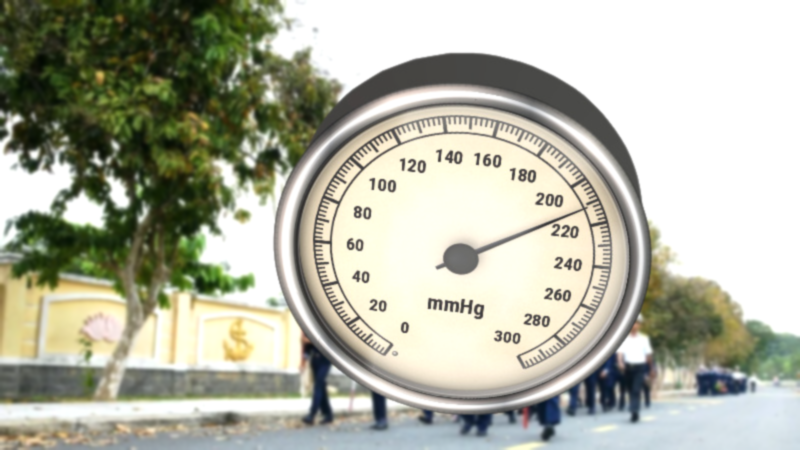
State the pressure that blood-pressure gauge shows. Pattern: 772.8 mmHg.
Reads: 210 mmHg
